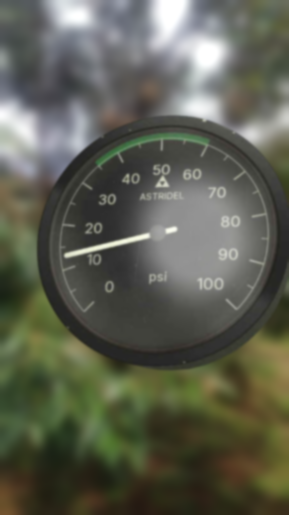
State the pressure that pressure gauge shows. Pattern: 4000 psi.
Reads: 12.5 psi
